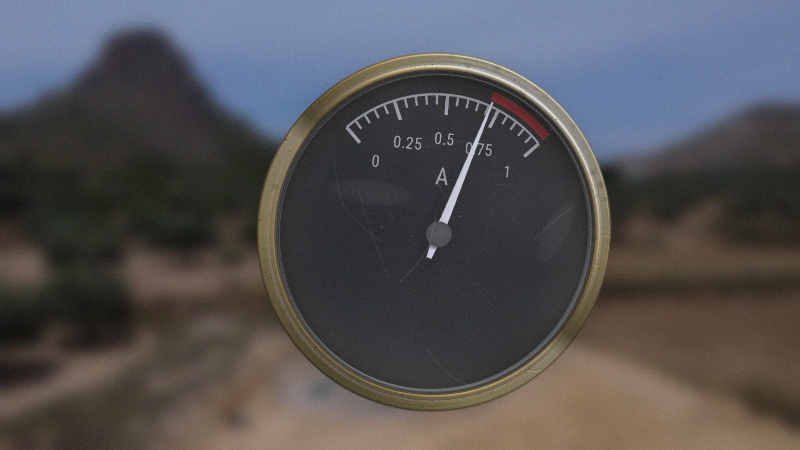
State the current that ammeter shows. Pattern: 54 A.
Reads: 0.7 A
